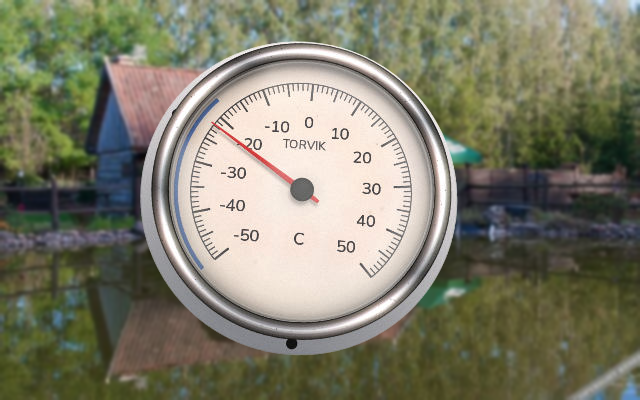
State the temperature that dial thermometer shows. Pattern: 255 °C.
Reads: -22 °C
